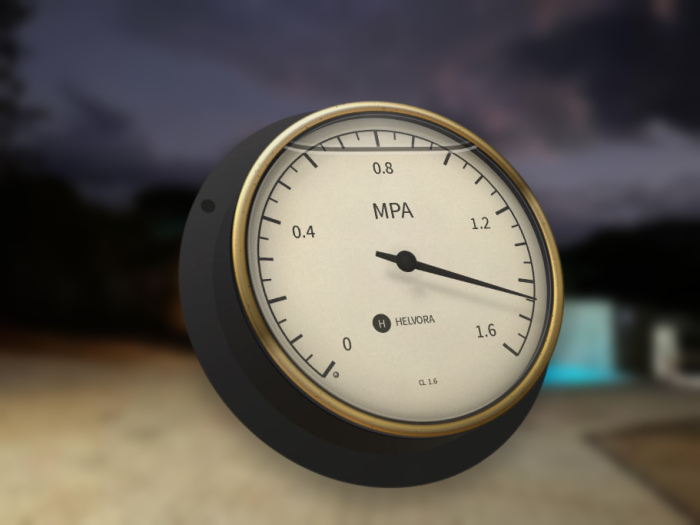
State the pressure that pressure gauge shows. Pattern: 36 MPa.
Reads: 1.45 MPa
